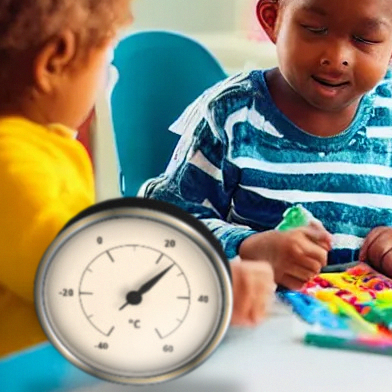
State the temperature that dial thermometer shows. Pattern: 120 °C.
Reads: 25 °C
